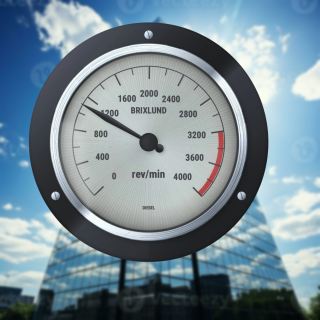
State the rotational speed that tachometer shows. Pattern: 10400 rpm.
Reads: 1100 rpm
